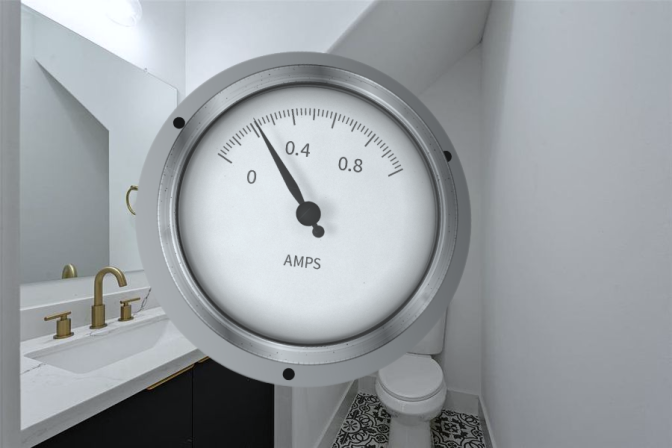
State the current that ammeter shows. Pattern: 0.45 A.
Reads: 0.22 A
